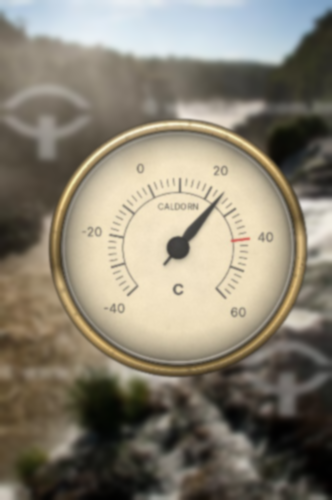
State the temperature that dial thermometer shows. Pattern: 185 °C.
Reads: 24 °C
